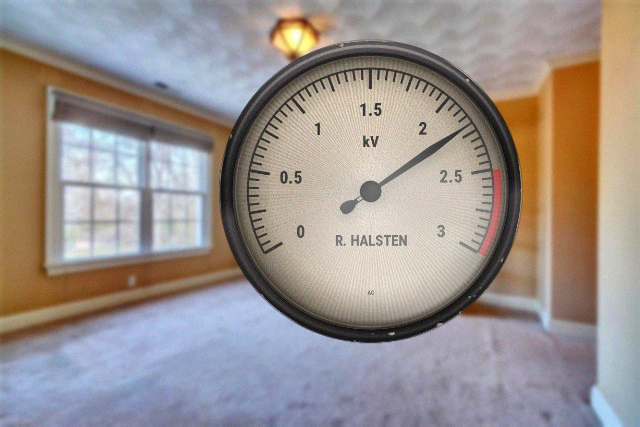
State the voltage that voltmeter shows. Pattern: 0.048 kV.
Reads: 2.2 kV
